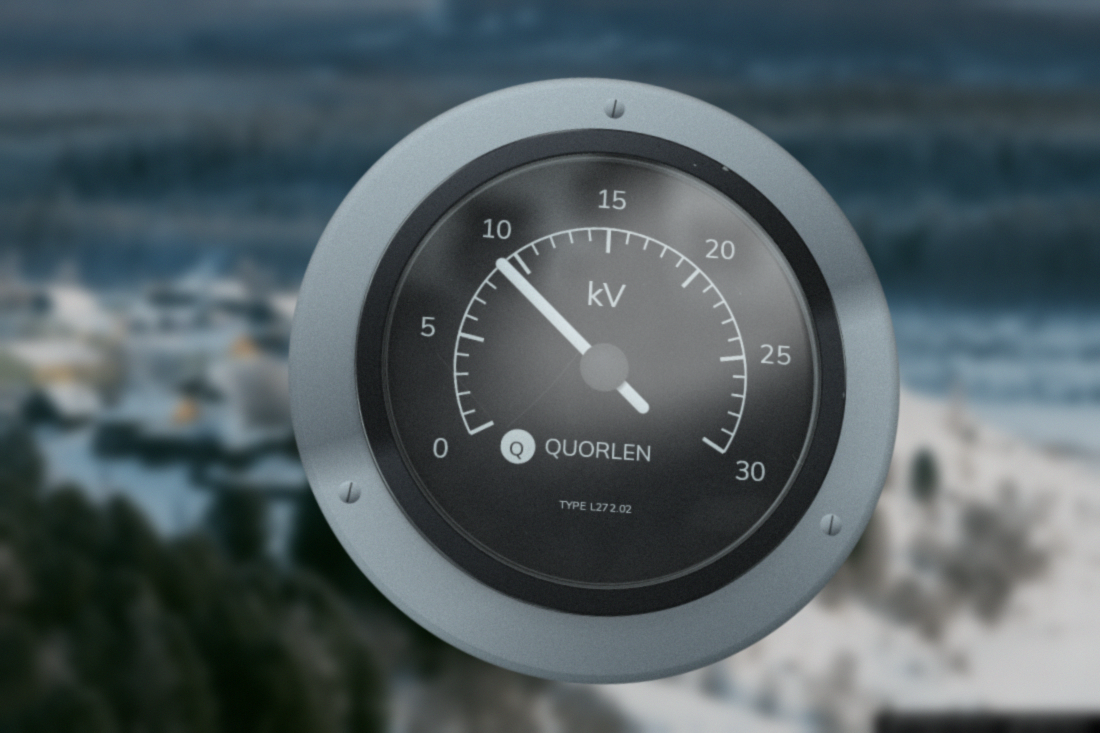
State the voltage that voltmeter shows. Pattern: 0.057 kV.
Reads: 9 kV
